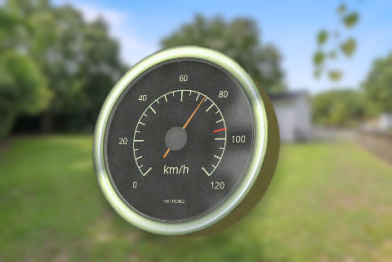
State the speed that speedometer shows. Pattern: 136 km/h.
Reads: 75 km/h
